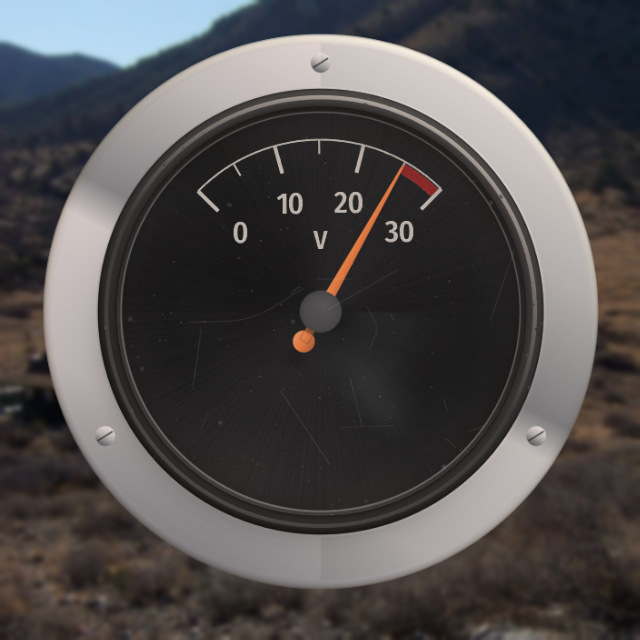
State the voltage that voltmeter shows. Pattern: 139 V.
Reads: 25 V
